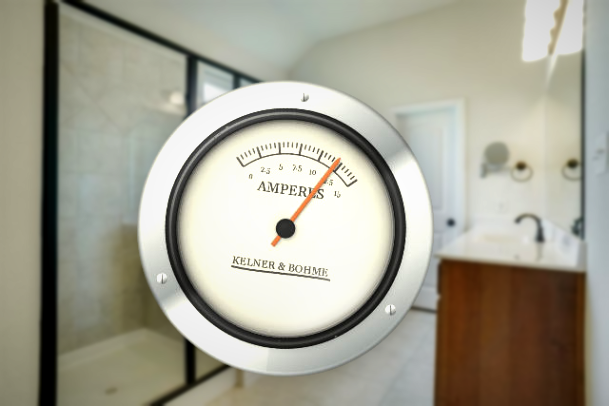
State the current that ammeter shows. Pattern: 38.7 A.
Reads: 12 A
